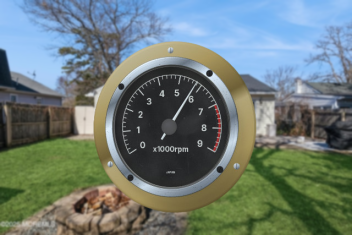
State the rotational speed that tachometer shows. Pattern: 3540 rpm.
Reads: 5800 rpm
